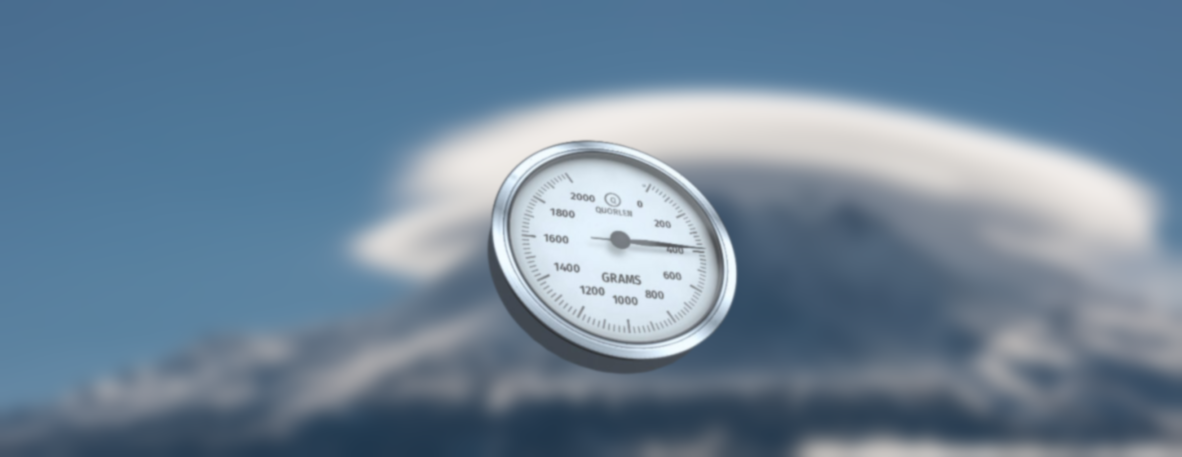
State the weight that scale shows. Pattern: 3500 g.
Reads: 400 g
